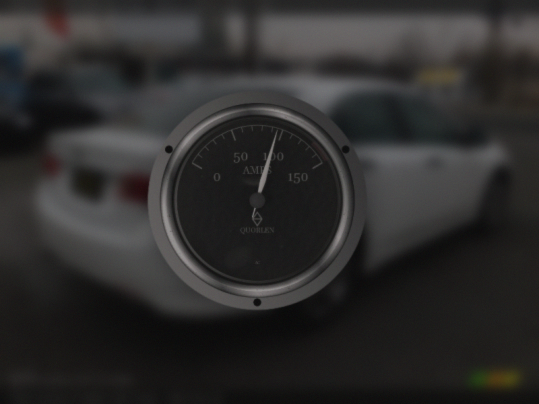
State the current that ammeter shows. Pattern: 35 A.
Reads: 95 A
